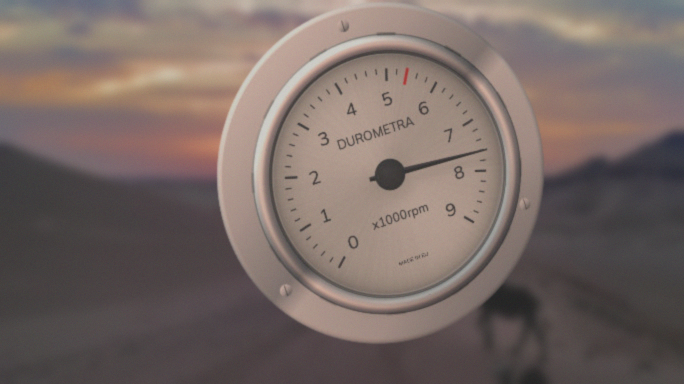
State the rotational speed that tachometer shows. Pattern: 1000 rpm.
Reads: 7600 rpm
